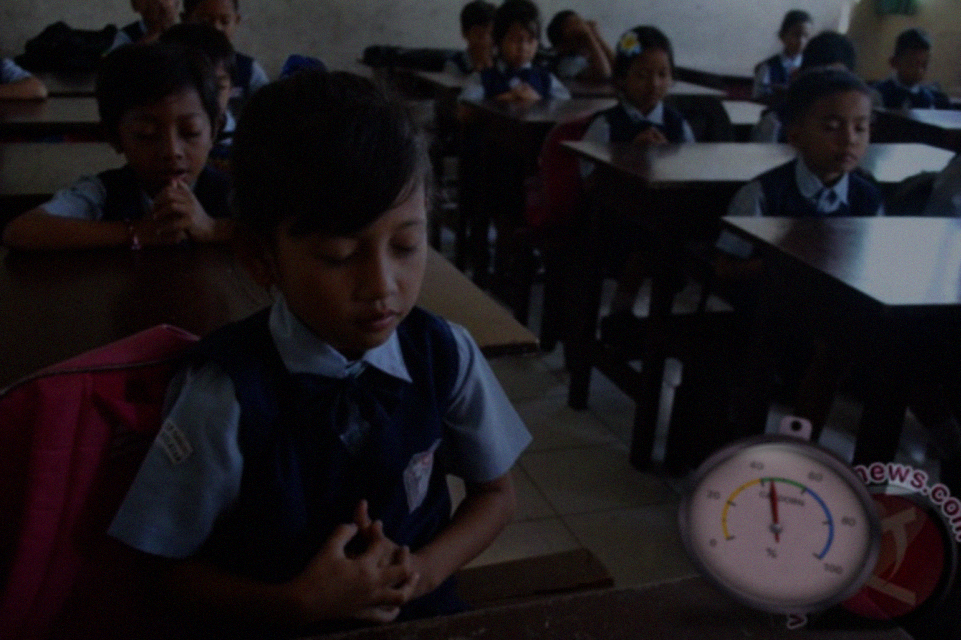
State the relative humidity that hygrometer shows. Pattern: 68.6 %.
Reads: 45 %
